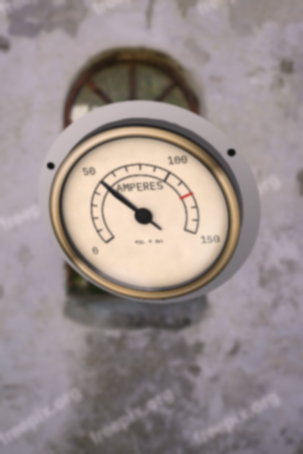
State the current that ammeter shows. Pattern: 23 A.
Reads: 50 A
